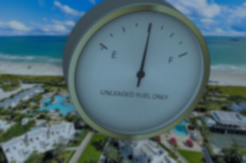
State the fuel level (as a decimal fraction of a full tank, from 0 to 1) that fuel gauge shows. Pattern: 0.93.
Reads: 0.5
